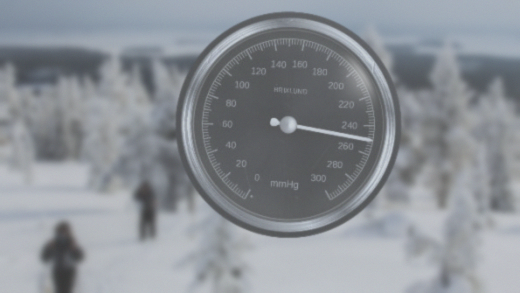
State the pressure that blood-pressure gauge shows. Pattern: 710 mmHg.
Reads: 250 mmHg
